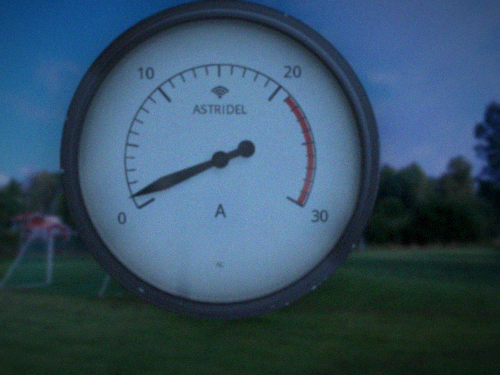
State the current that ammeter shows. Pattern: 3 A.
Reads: 1 A
